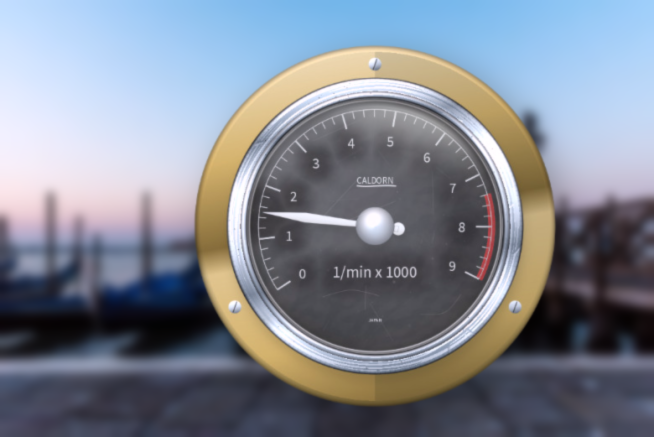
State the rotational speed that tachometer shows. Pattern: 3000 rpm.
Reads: 1500 rpm
